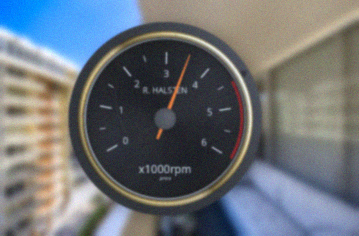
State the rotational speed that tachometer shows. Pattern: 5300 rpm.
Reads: 3500 rpm
